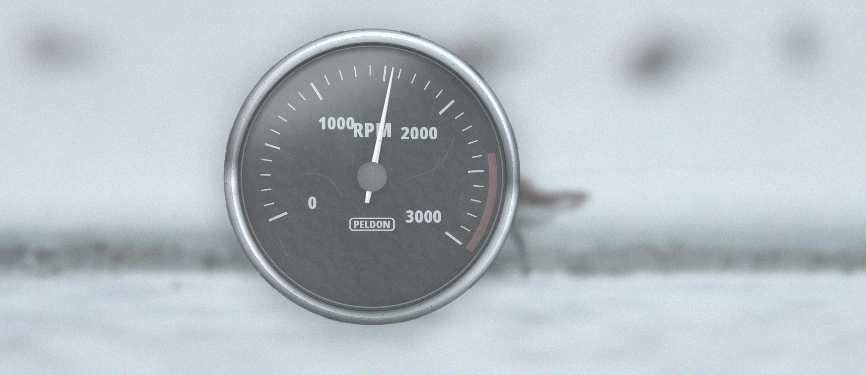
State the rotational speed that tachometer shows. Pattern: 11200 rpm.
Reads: 1550 rpm
